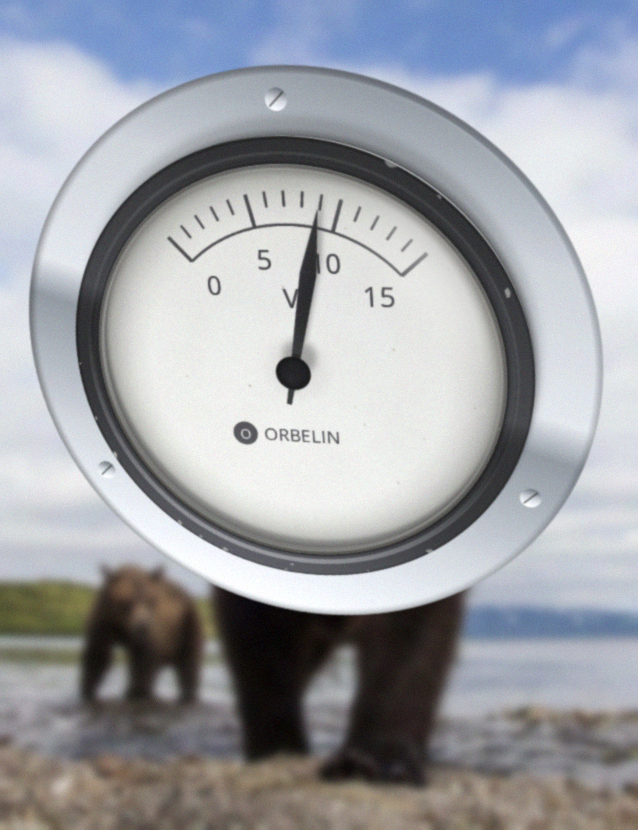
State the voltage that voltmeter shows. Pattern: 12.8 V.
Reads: 9 V
